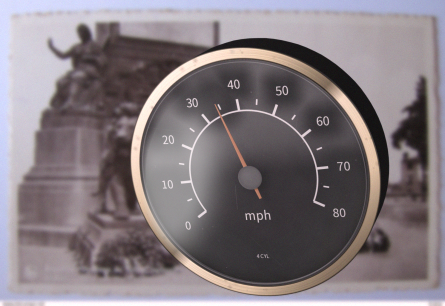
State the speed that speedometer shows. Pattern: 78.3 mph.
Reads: 35 mph
